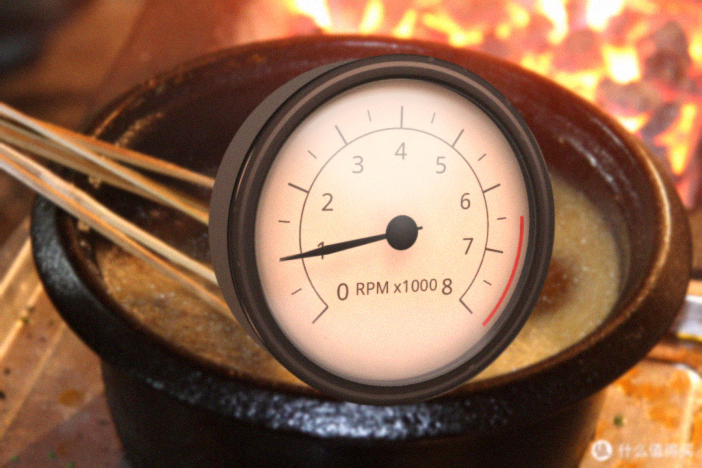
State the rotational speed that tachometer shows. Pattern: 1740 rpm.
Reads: 1000 rpm
